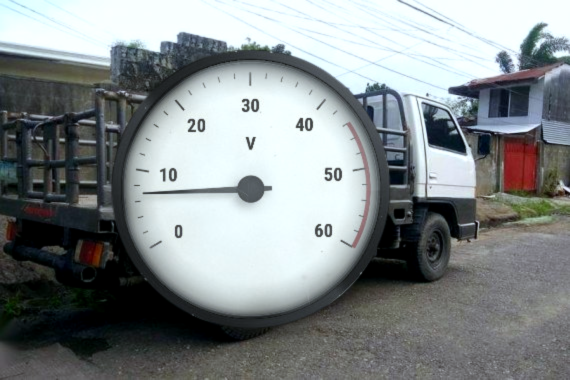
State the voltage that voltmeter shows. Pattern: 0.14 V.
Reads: 7 V
